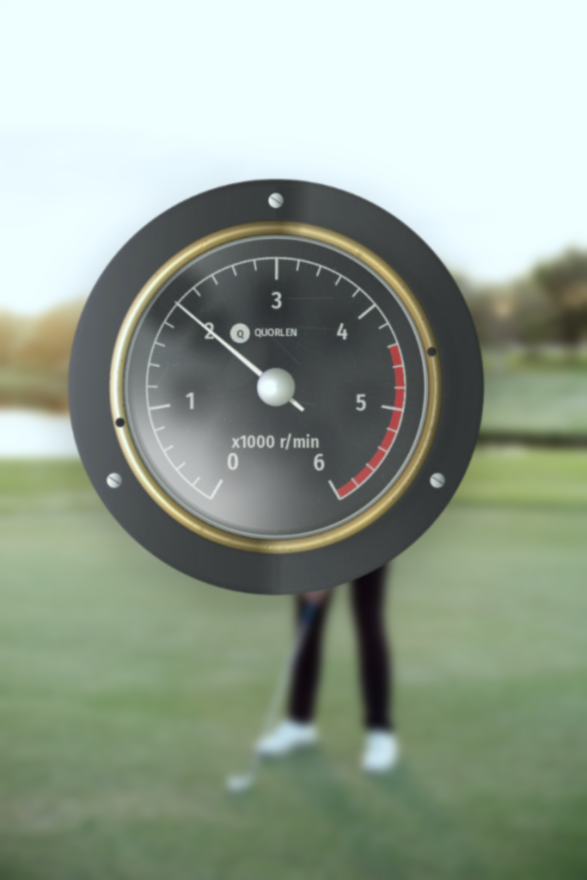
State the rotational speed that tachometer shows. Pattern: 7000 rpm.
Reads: 2000 rpm
